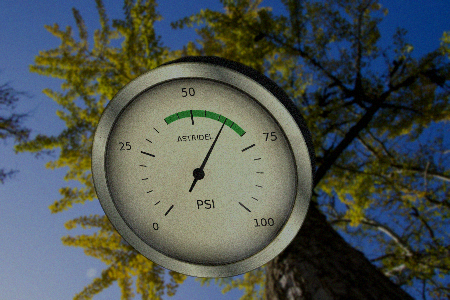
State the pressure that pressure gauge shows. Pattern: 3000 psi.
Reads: 62.5 psi
